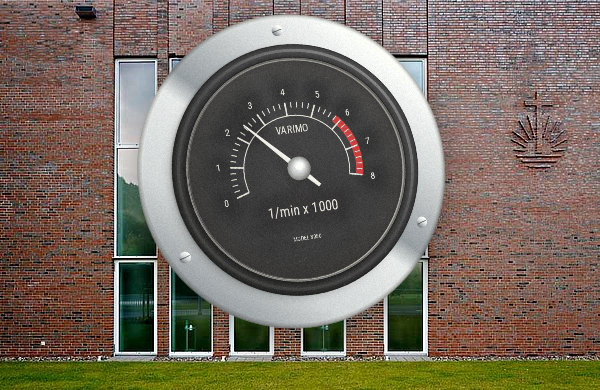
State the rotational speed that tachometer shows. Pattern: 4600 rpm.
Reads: 2400 rpm
